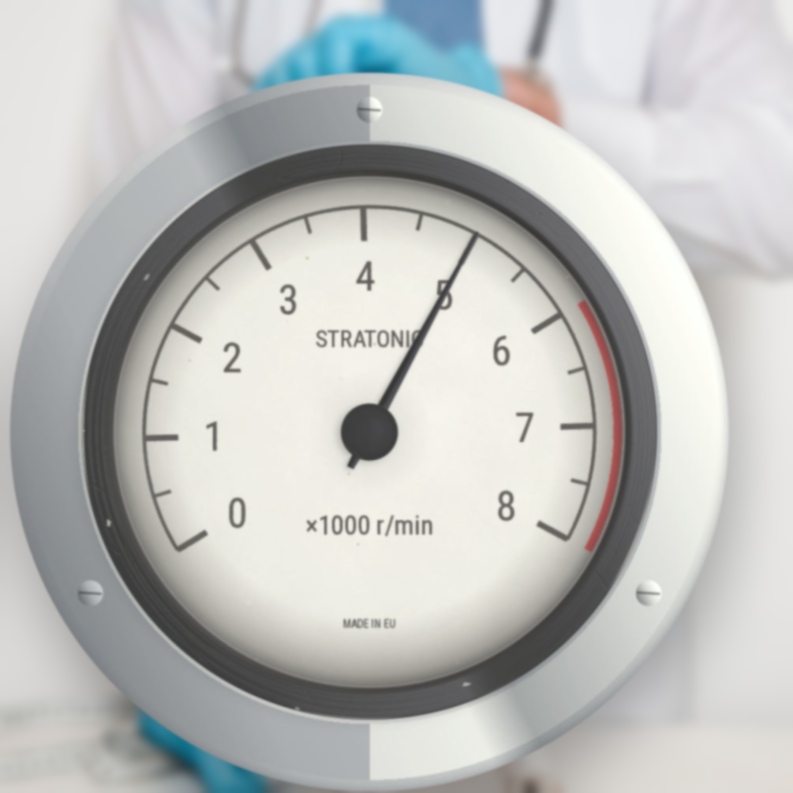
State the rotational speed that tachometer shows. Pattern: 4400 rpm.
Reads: 5000 rpm
